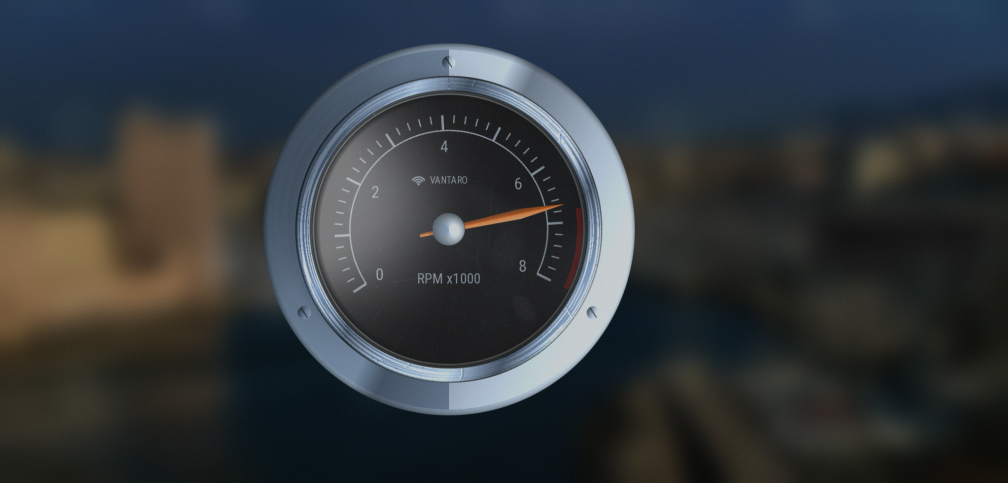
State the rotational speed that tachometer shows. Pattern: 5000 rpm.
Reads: 6700 rpm
